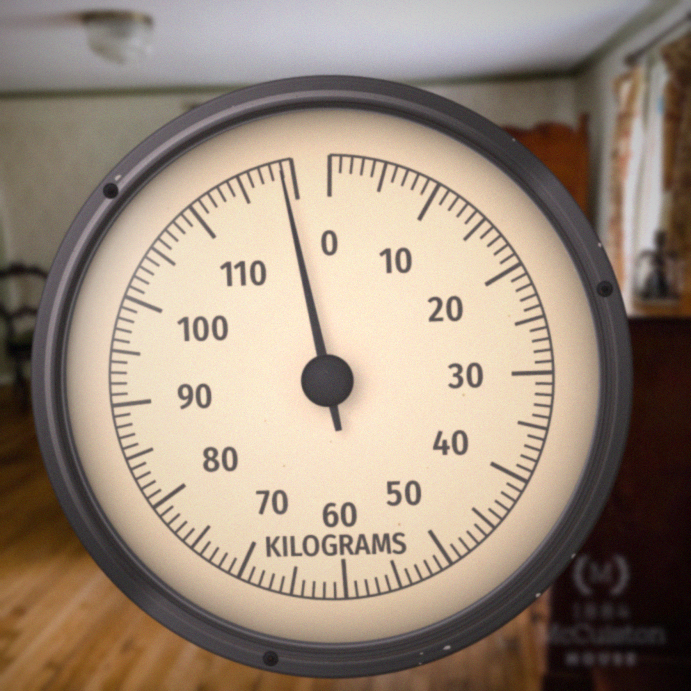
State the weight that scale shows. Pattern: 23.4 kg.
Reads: 119 kg
